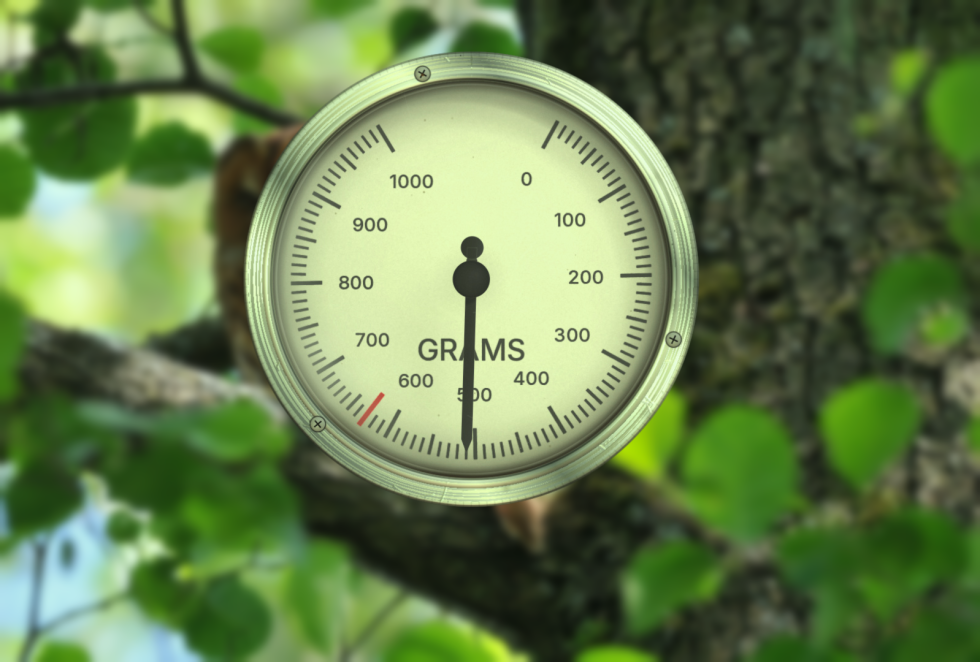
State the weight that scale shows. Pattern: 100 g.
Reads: 510 g
